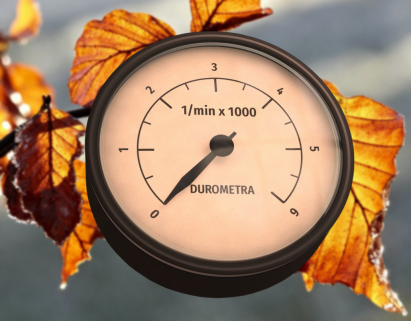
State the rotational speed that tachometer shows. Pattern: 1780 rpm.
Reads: 0 rpm
